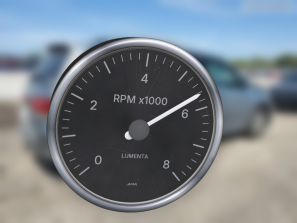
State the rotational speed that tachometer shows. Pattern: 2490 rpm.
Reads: 5600 rpm
